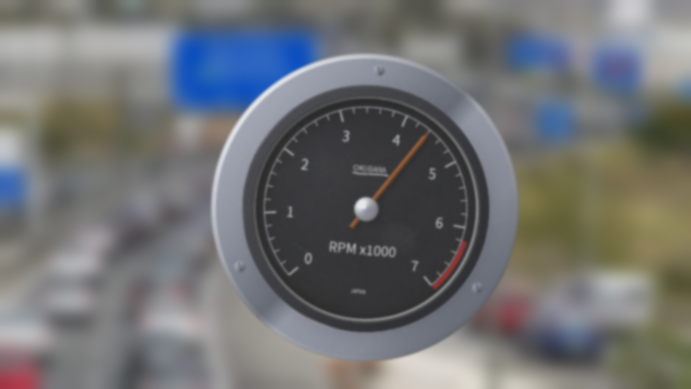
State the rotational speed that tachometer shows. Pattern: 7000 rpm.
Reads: 4400 rpm
